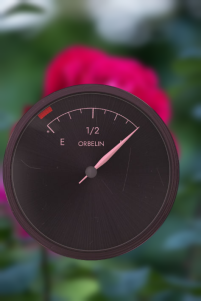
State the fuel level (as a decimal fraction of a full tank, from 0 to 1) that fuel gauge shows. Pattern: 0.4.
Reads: 1
